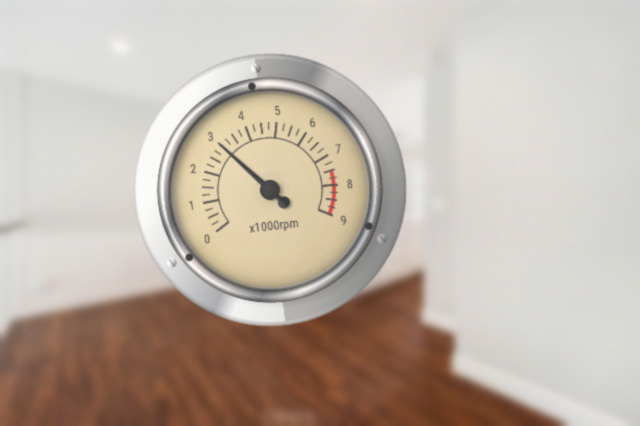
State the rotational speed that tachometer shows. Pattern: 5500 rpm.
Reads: 3000 rpm
